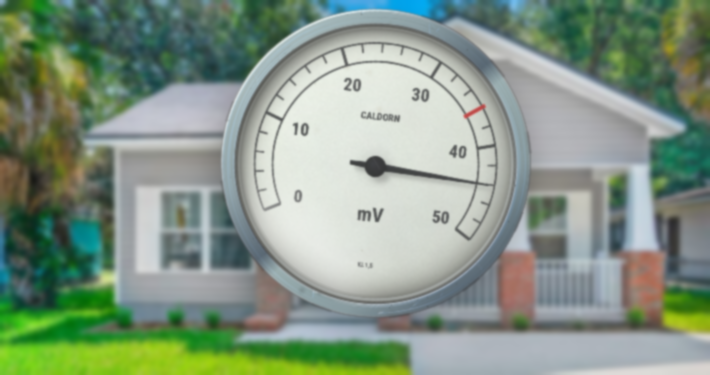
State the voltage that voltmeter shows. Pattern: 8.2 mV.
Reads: 44 mV
